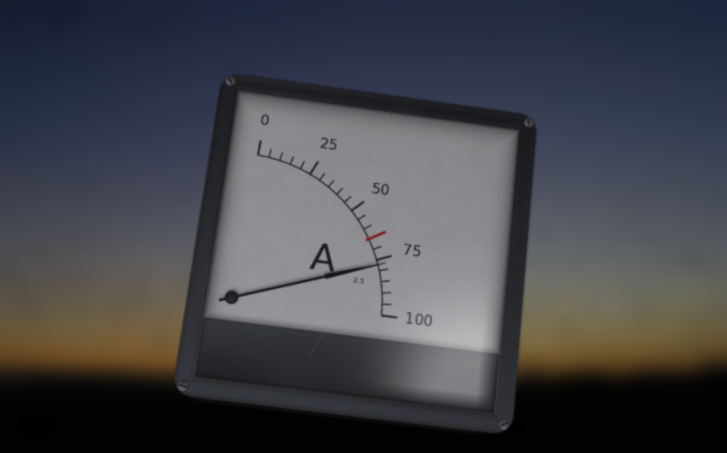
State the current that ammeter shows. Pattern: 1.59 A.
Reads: 77.5 A
